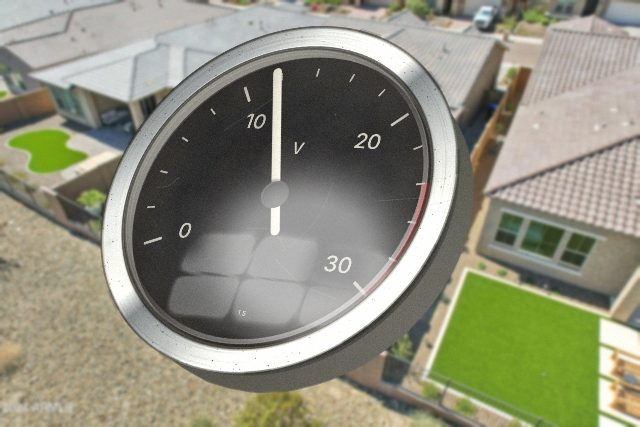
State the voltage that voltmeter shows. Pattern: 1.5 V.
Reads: 12 V
